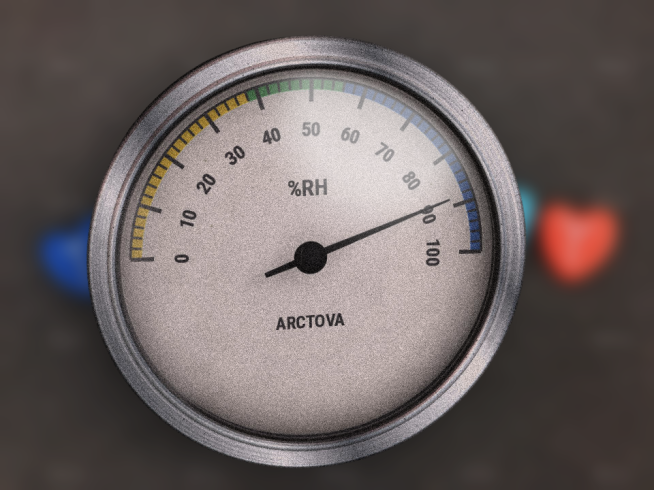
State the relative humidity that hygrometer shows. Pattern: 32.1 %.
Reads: 88 %
